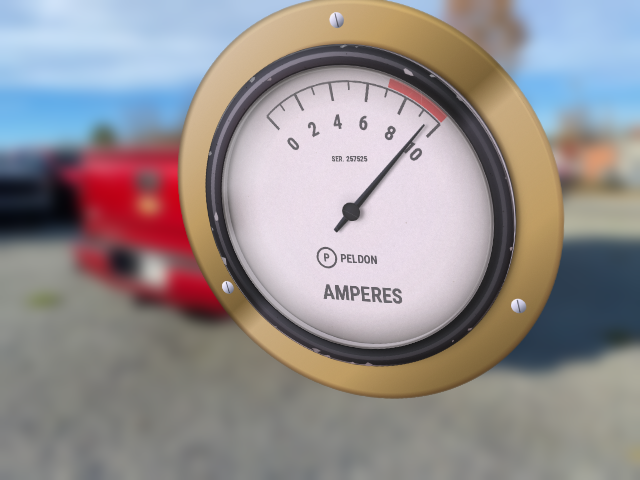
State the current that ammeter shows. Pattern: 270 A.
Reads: 9.5 A
